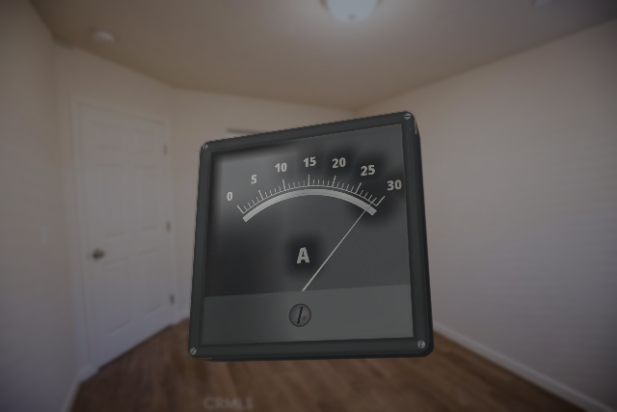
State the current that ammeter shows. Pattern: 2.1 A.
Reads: 29 A
